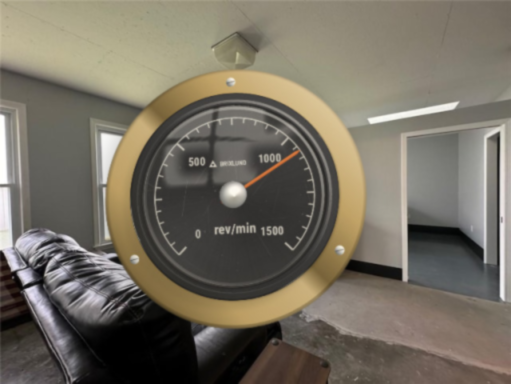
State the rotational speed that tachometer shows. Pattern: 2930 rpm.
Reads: 1075 rpm
